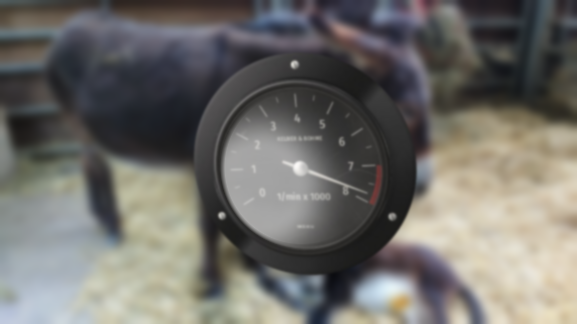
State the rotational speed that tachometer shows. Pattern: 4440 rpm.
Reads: 7750 rpm
